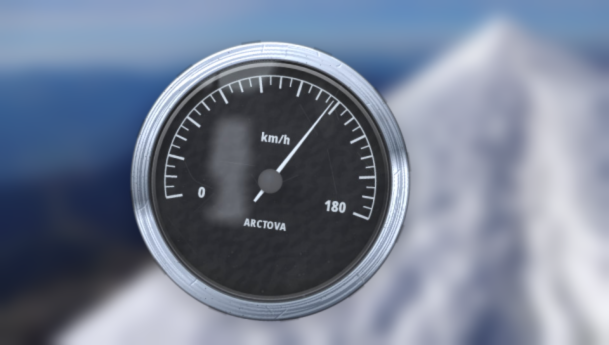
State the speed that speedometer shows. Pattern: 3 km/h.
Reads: 117.5 km/h
